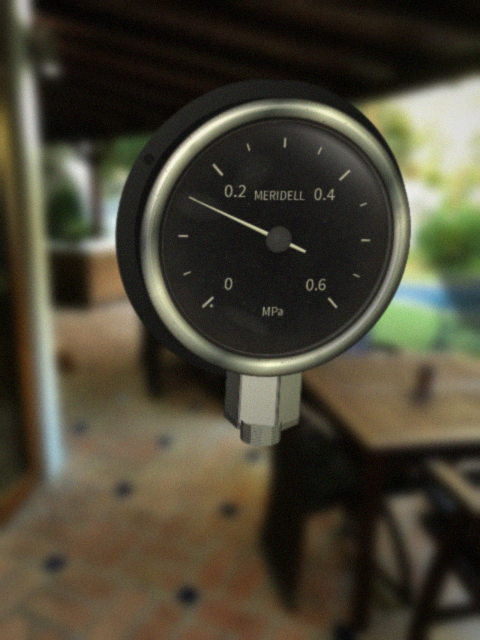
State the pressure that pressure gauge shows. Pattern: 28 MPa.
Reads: 0.15 MPa
